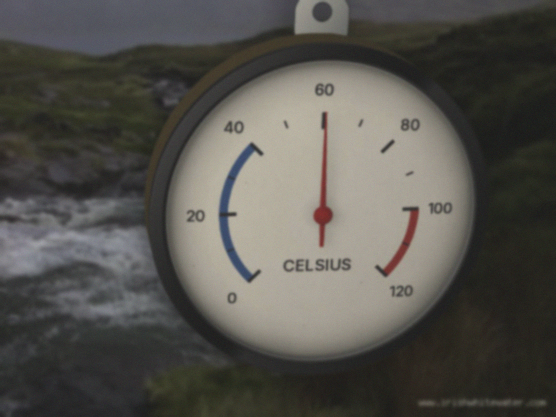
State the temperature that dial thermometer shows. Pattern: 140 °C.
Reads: 60 °C
